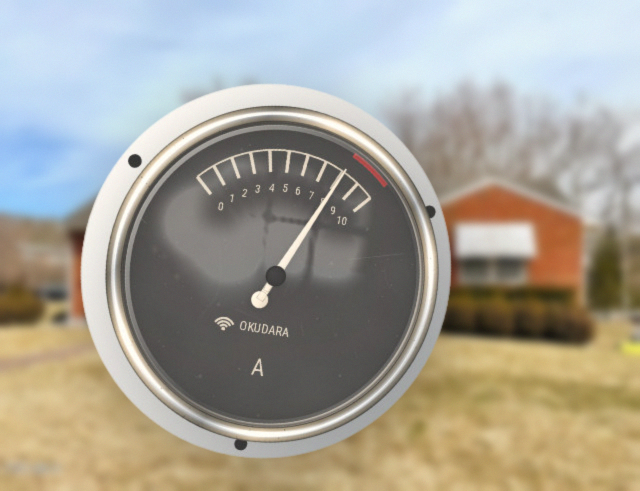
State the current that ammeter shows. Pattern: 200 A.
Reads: 8 A
